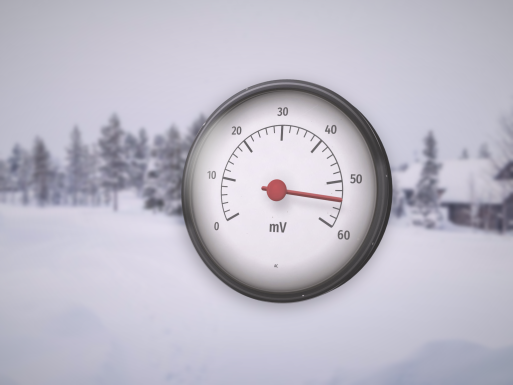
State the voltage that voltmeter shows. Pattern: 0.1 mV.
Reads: 54 mV
